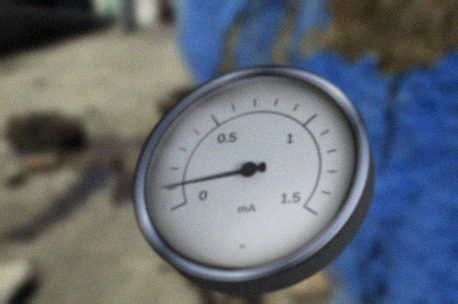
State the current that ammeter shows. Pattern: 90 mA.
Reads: 0.1 mA
